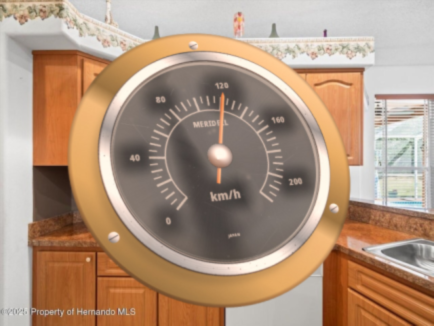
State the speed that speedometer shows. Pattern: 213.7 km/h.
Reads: 120 km/h
